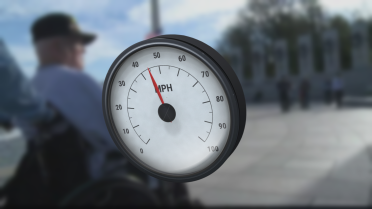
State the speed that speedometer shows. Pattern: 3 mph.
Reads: 45 mph
